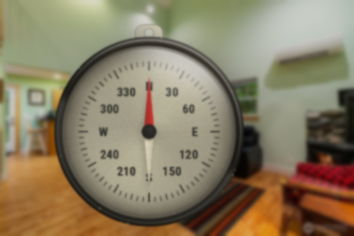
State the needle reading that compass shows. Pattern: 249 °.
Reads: 0 °
